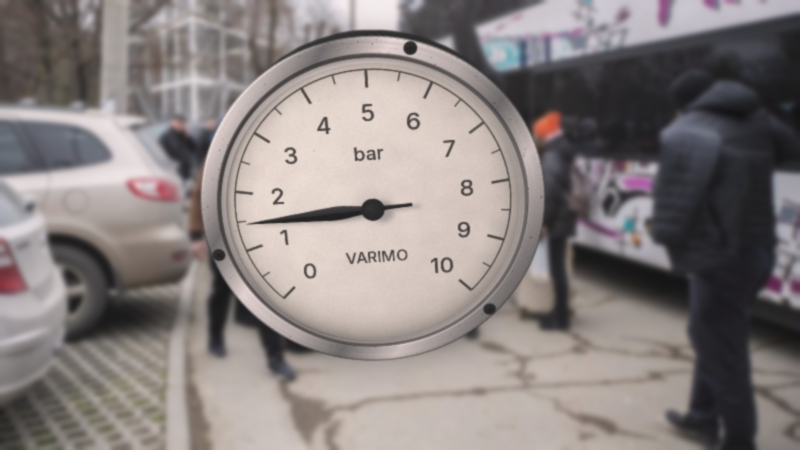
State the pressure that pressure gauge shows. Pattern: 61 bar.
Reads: 1.5 bar
